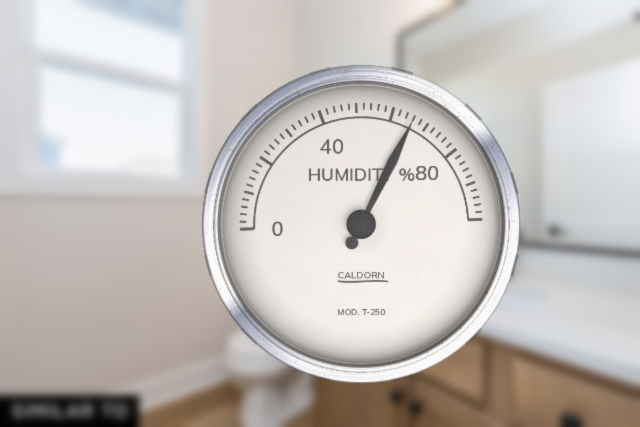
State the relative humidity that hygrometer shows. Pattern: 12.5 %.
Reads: 66 %
